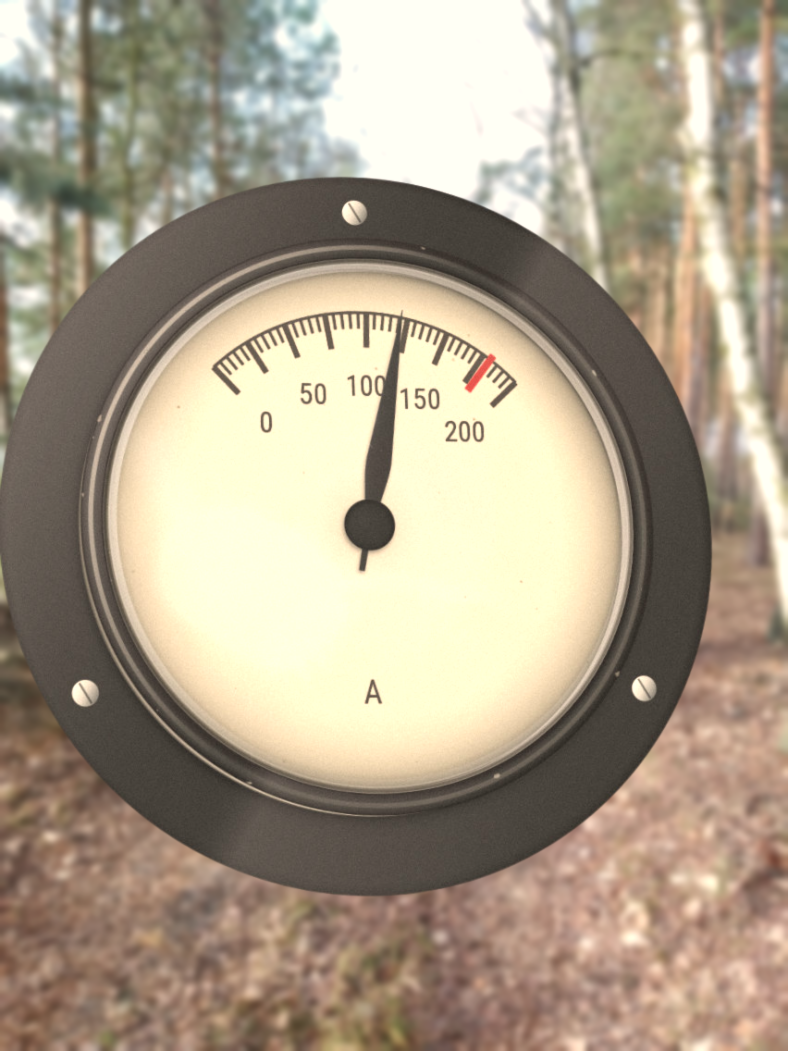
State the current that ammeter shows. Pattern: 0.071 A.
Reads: 120 A
